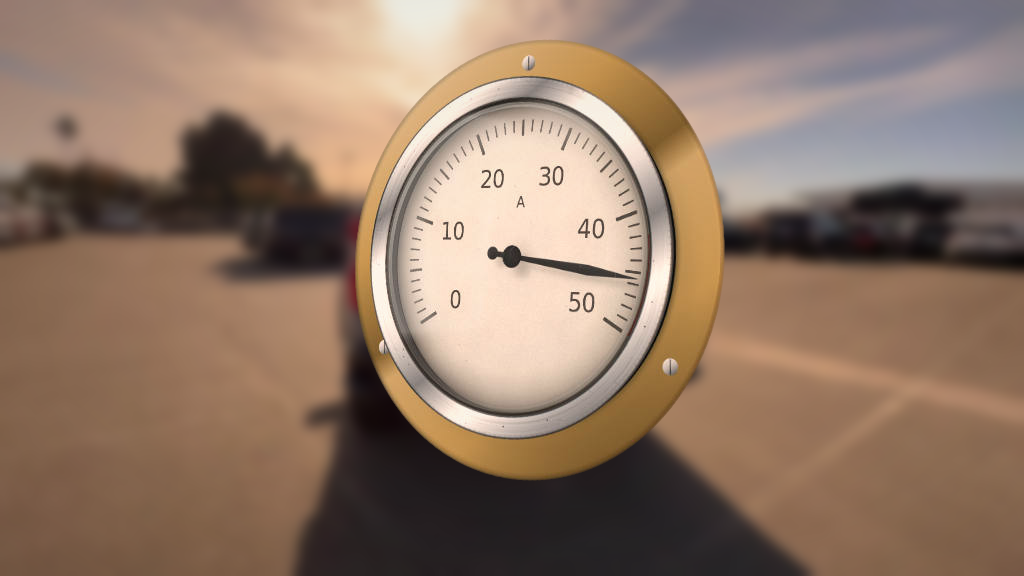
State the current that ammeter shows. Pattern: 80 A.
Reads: 45.5 A
